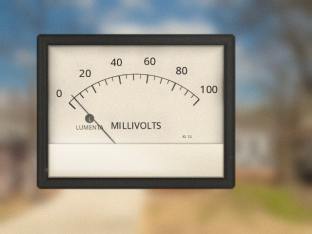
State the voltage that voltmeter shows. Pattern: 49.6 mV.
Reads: 5 mV
